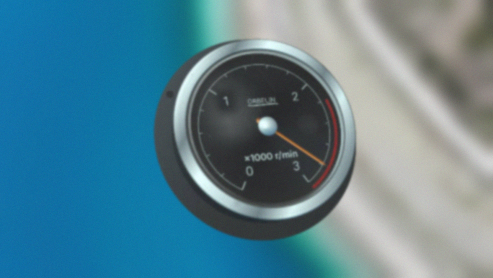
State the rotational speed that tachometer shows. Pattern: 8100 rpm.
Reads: 2800 rpm
